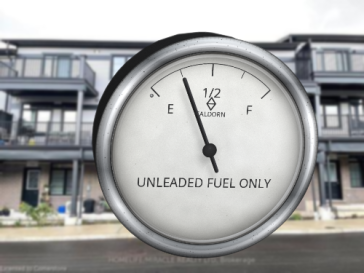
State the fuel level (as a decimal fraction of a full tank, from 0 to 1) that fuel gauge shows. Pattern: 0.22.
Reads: 0.25
